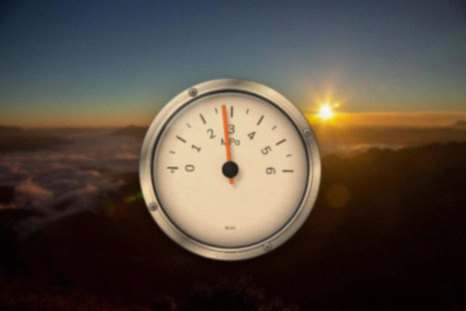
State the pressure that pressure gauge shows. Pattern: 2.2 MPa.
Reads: 2.75 MPa
